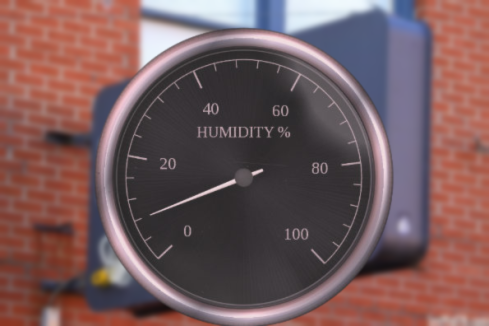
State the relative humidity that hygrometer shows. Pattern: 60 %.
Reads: 8 %
